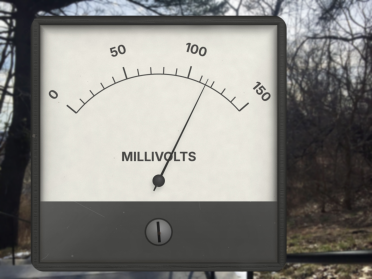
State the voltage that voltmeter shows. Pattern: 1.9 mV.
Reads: 115 mV
